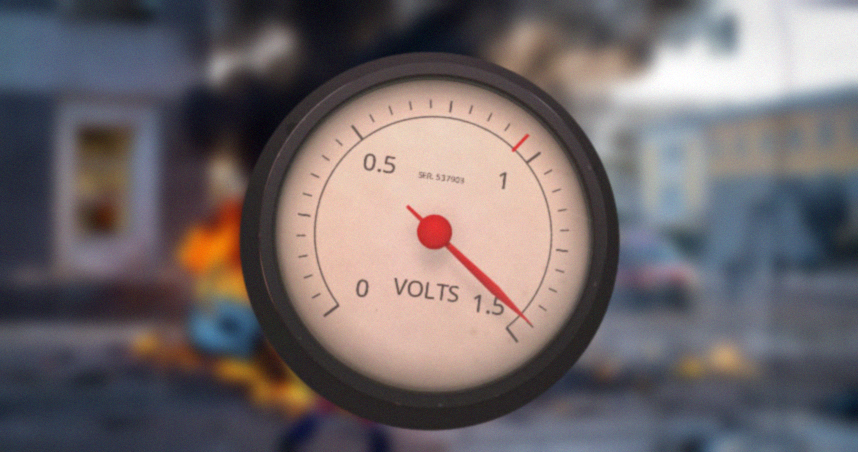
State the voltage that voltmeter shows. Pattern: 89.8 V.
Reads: 1.45 V
